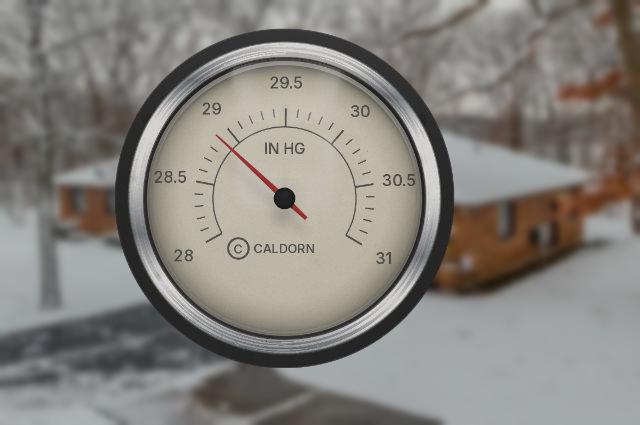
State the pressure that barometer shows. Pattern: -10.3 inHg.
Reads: 28.9 inHg
